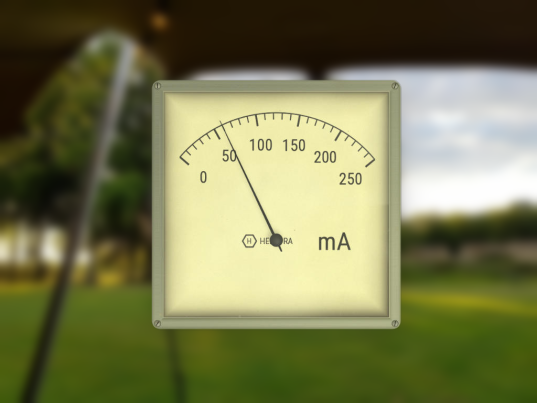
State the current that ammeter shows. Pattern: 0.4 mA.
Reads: 60 mA
